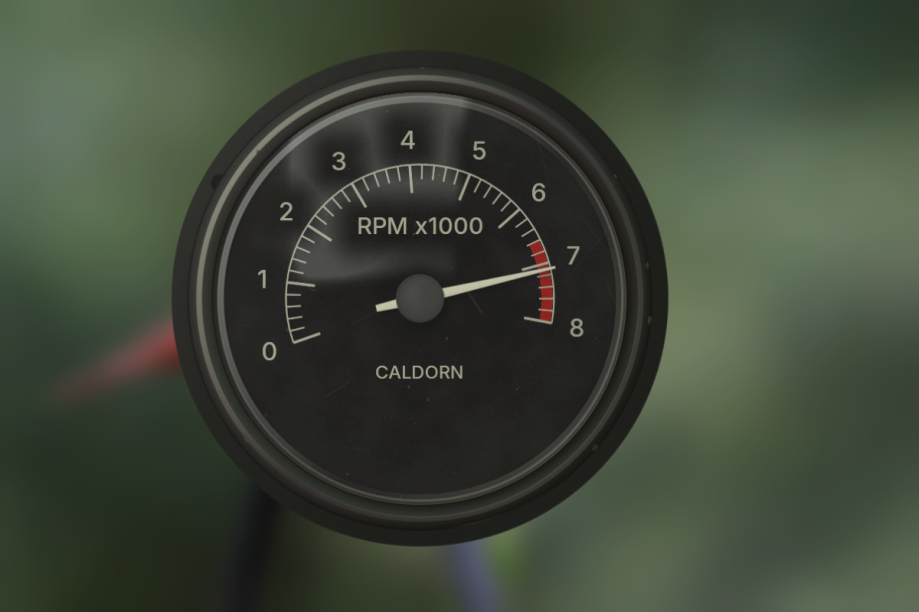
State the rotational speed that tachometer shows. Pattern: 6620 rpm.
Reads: 7100 rpm
